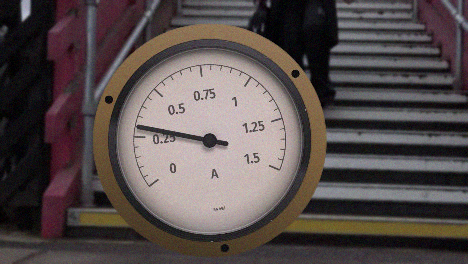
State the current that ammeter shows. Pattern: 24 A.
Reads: 0.3 A
